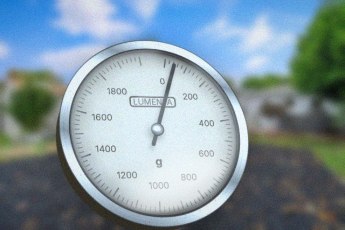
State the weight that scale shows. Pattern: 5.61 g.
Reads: 40 g
